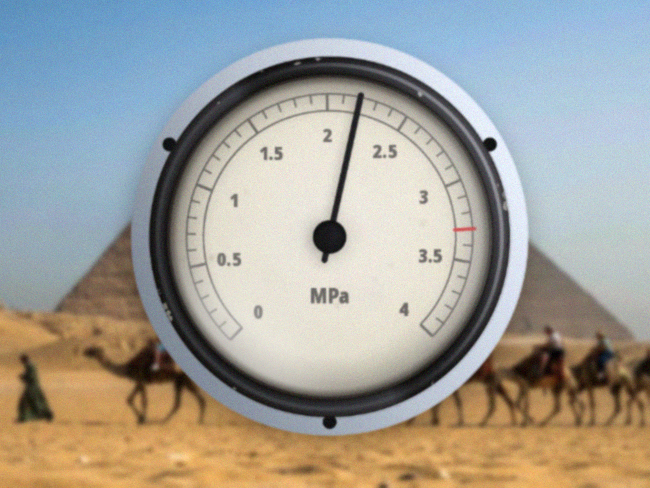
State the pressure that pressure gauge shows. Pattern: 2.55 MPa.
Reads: 2.2 MPa
